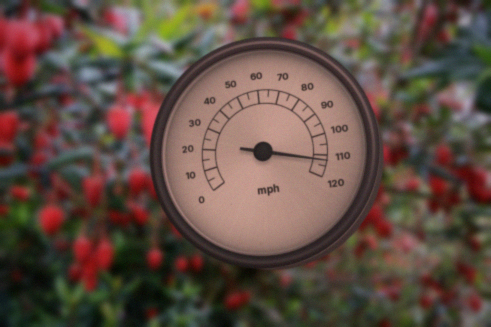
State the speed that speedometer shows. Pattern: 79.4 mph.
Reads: 112.5 mph
